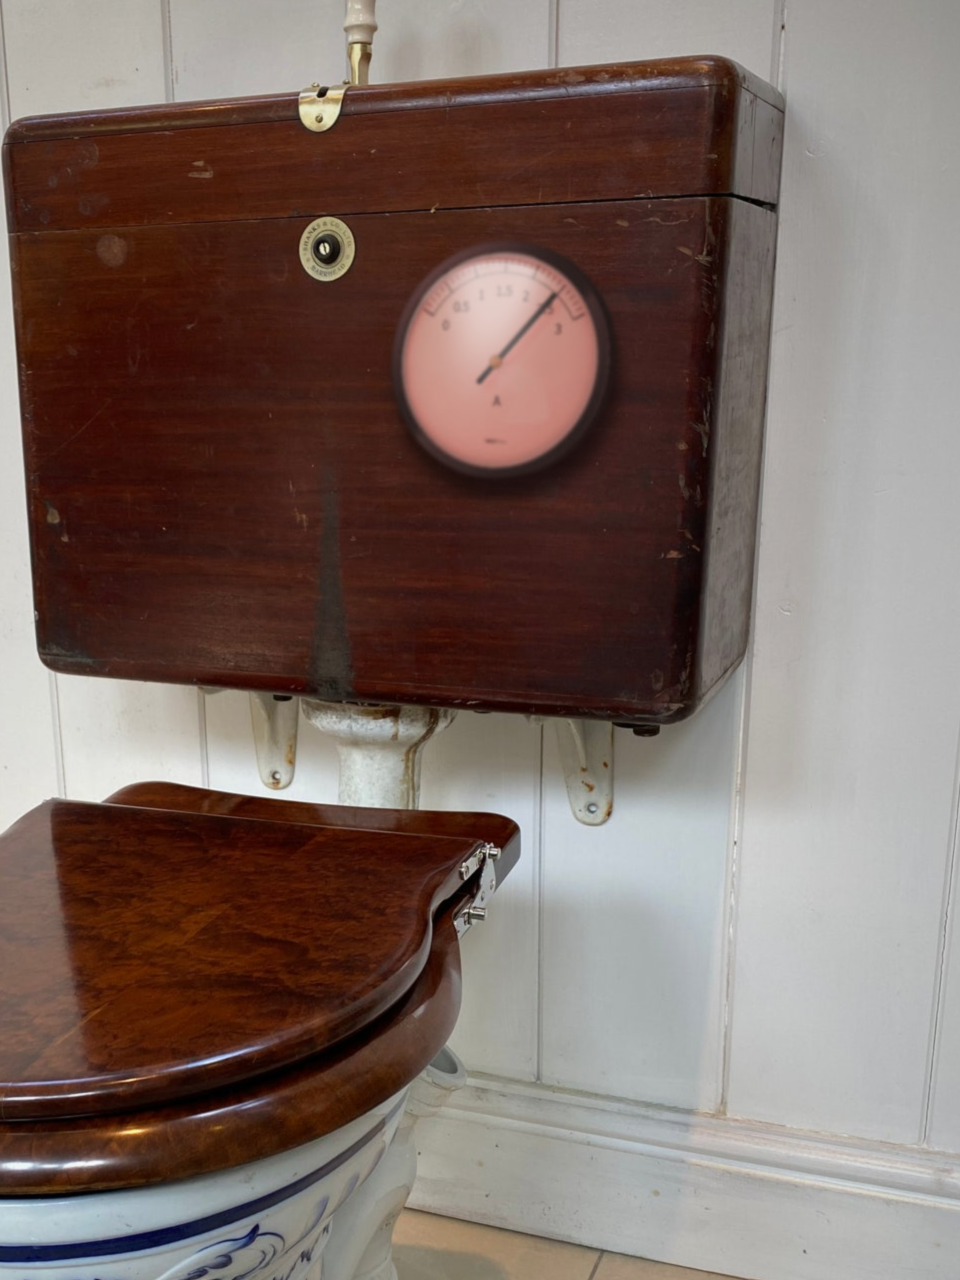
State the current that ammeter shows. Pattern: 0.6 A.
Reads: 2.5 A
